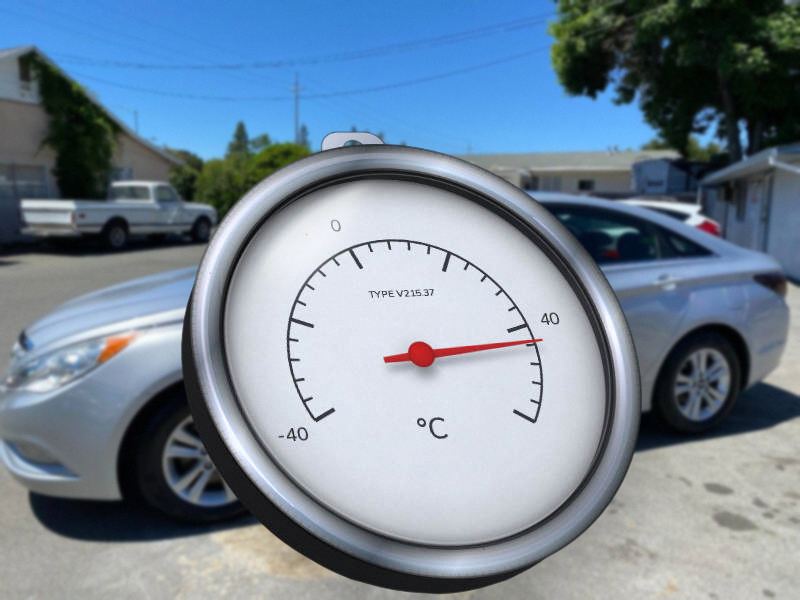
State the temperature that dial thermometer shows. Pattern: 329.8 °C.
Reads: 44 °C
